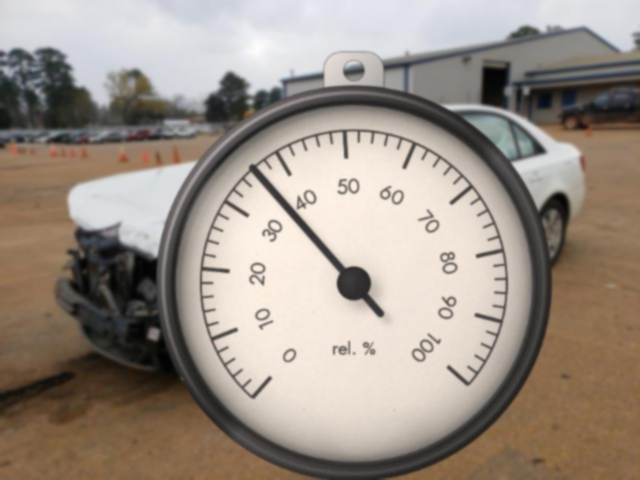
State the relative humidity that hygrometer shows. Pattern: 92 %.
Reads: 36 %
